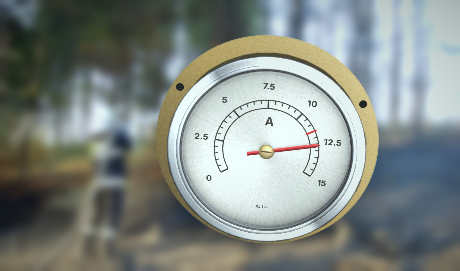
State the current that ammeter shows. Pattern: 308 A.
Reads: 12.5 A
